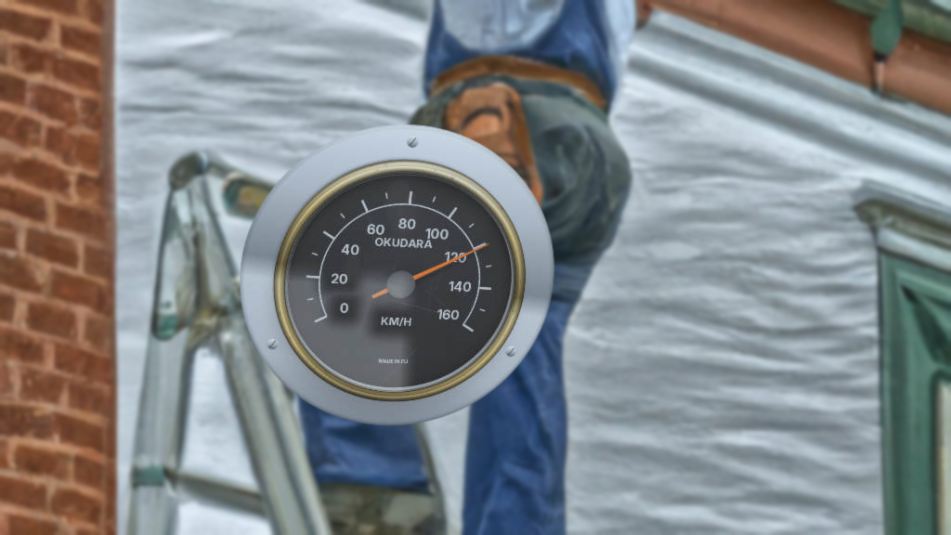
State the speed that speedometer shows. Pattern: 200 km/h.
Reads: 120 km/h
